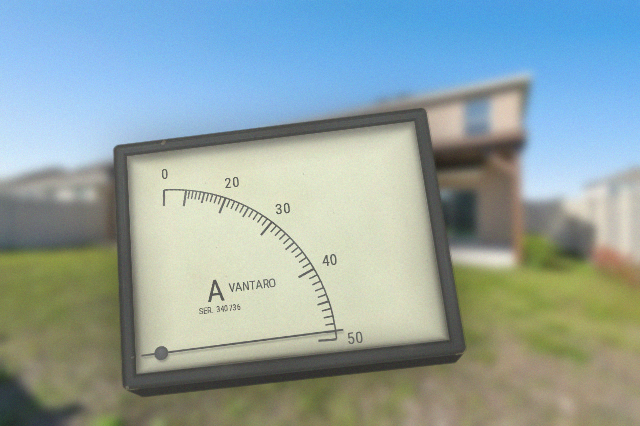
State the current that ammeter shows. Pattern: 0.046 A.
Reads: 49 A
